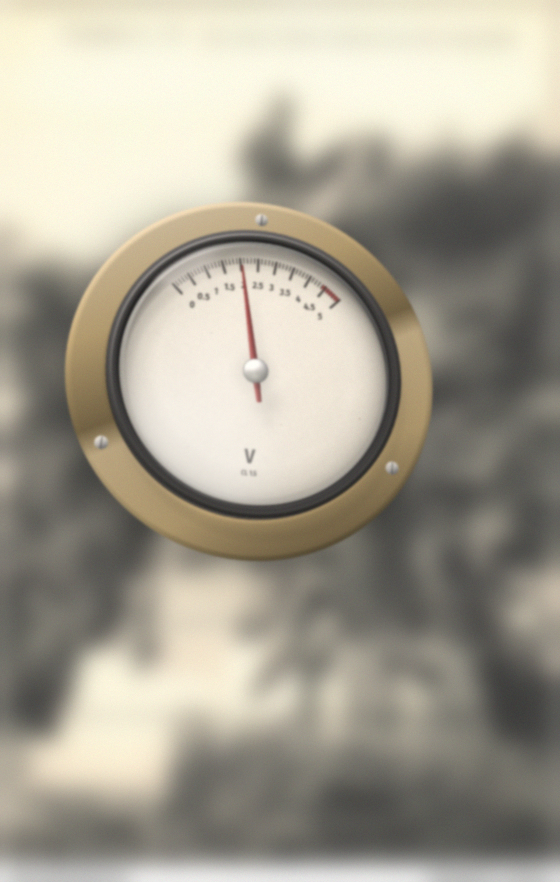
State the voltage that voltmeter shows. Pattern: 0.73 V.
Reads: 2 V
